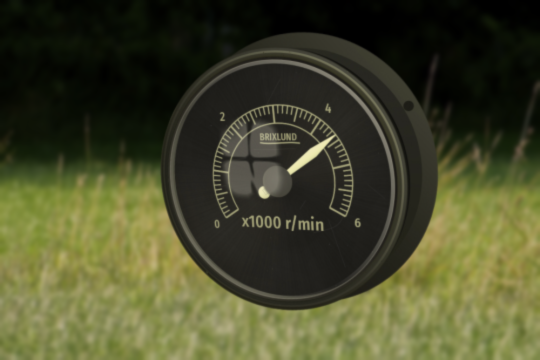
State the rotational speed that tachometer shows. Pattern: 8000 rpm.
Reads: 4400 rpm
